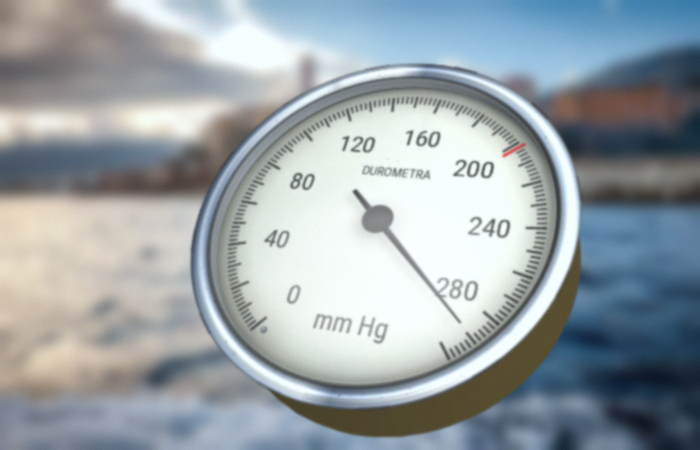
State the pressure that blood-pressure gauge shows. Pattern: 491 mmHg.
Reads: 290 mmHg
